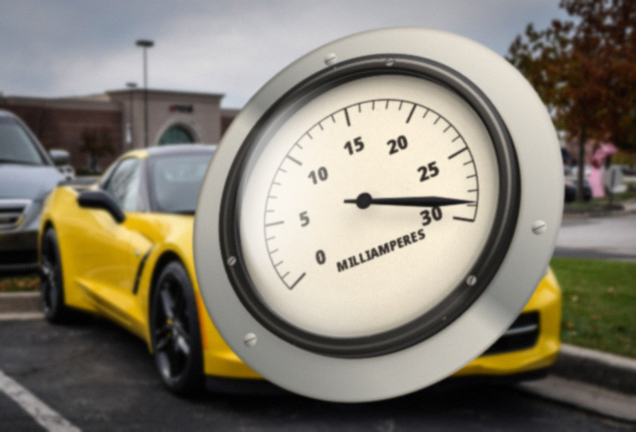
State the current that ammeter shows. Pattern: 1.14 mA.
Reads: 29 mA
